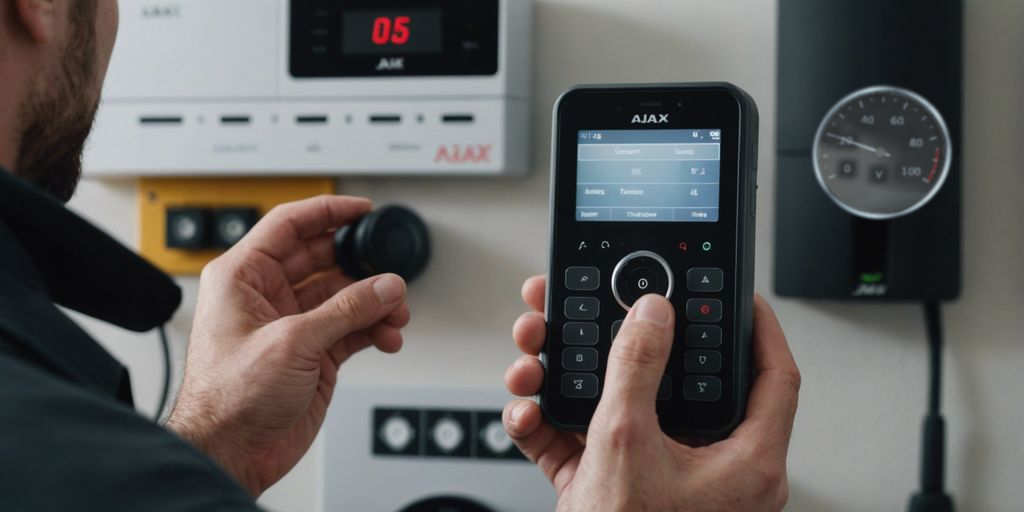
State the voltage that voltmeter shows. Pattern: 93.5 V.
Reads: 20 V
